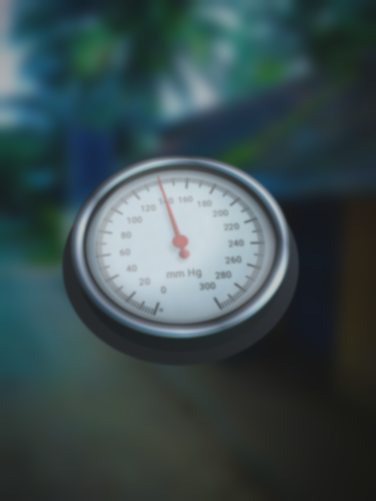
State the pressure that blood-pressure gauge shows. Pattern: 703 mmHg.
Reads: 140 mmHg
